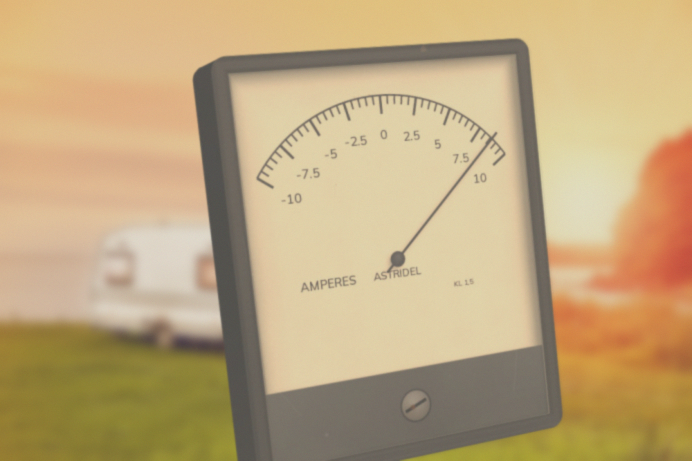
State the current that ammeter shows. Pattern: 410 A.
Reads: 8.5 A
